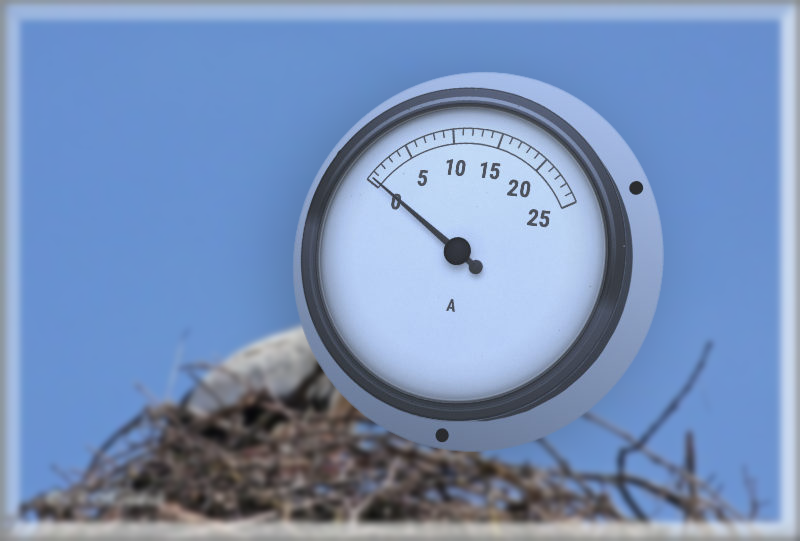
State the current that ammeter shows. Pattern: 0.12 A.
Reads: 0.5 A
